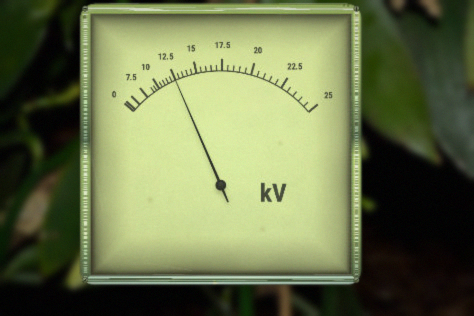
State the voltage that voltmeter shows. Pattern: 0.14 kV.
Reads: 12.5 kV
